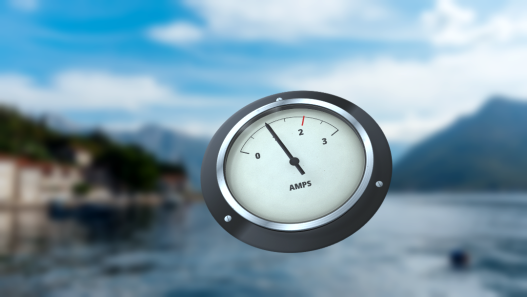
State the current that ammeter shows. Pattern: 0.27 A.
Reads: 1 A
